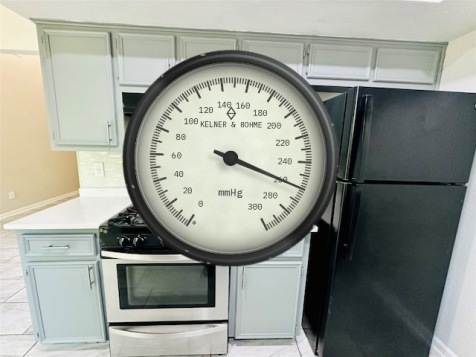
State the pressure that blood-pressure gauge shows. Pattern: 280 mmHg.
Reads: 260 mmHg
